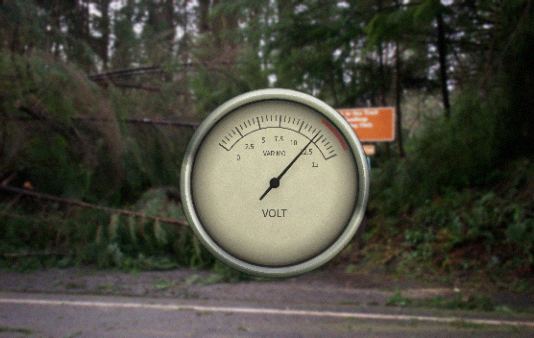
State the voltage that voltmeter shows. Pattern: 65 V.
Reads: 12 V
